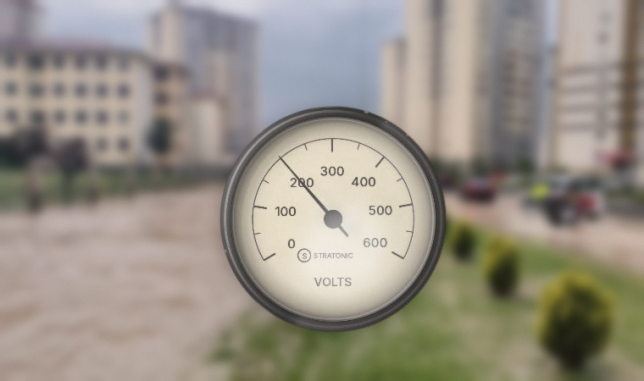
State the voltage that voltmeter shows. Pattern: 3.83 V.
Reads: 200 V
